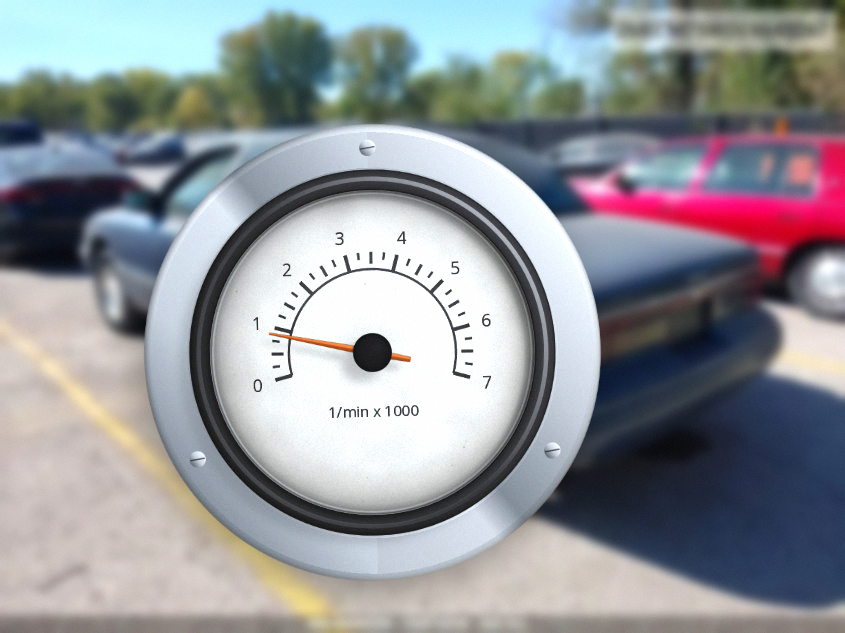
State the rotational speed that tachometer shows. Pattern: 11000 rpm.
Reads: 875 rpm
